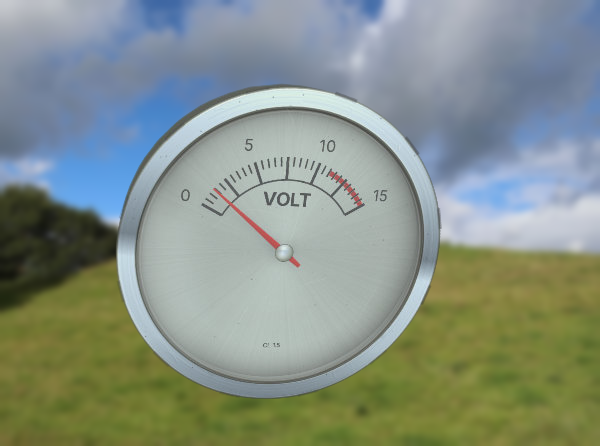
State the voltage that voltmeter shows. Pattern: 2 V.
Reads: 1.5 V
